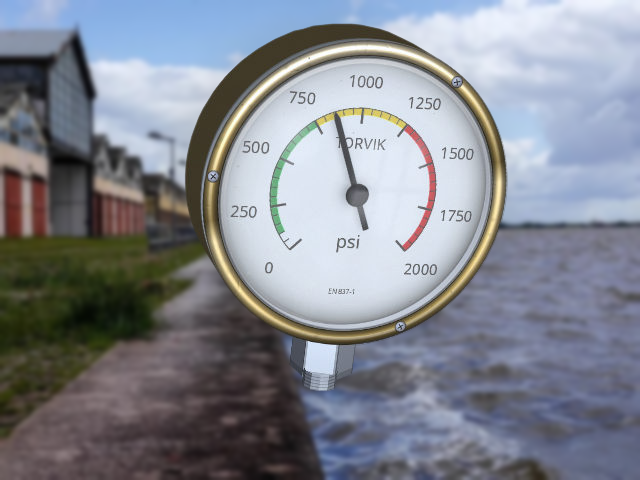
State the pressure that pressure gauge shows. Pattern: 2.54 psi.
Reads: 850 psi
